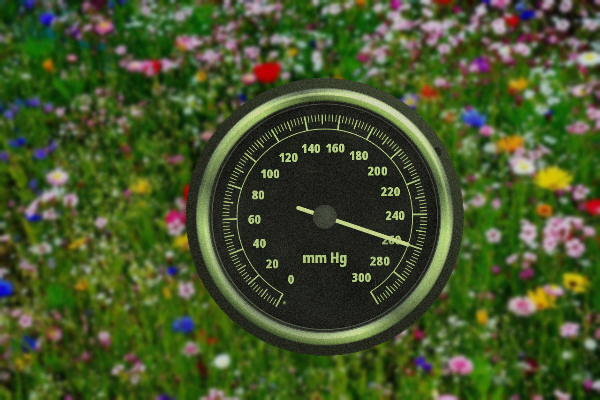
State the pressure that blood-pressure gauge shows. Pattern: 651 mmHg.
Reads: 260 mmHg
